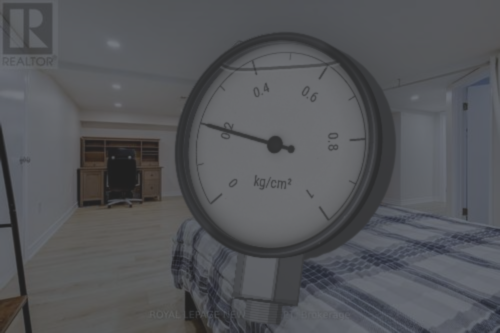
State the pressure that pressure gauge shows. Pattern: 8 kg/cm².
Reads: 0.2 kg/cm²
